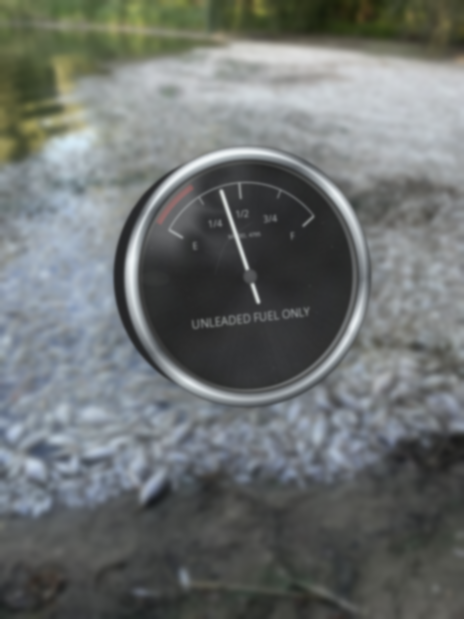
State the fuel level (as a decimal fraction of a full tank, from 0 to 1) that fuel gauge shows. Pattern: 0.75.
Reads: 0.375
